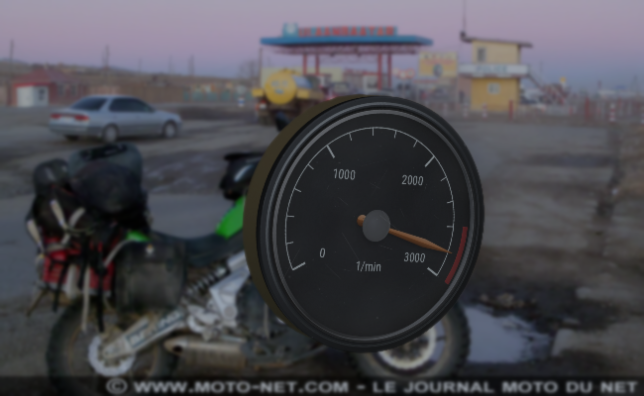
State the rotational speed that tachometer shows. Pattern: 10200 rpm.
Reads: 2800 rpm
